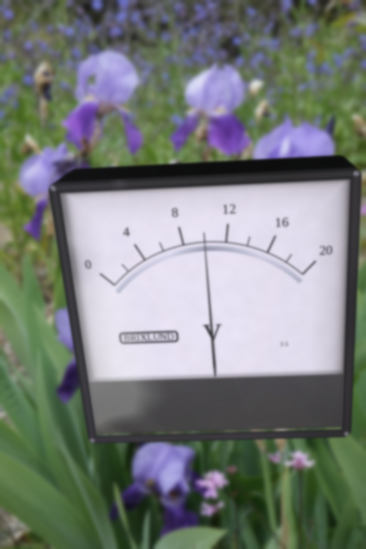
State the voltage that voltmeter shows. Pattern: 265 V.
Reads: 10 V
